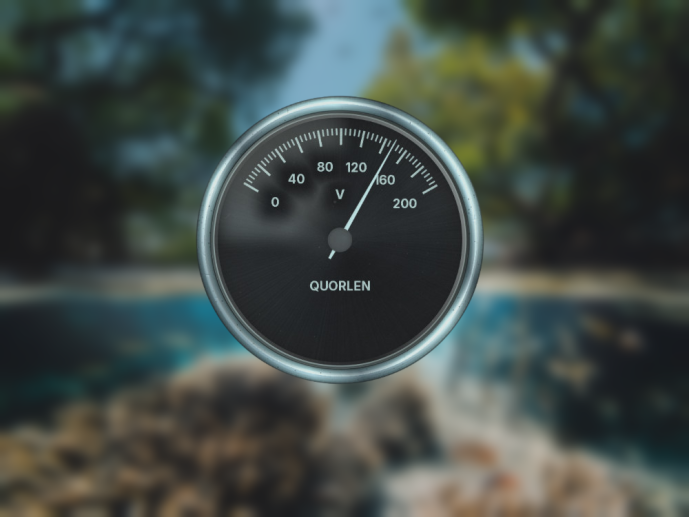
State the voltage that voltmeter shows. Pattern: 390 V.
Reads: 148 V
